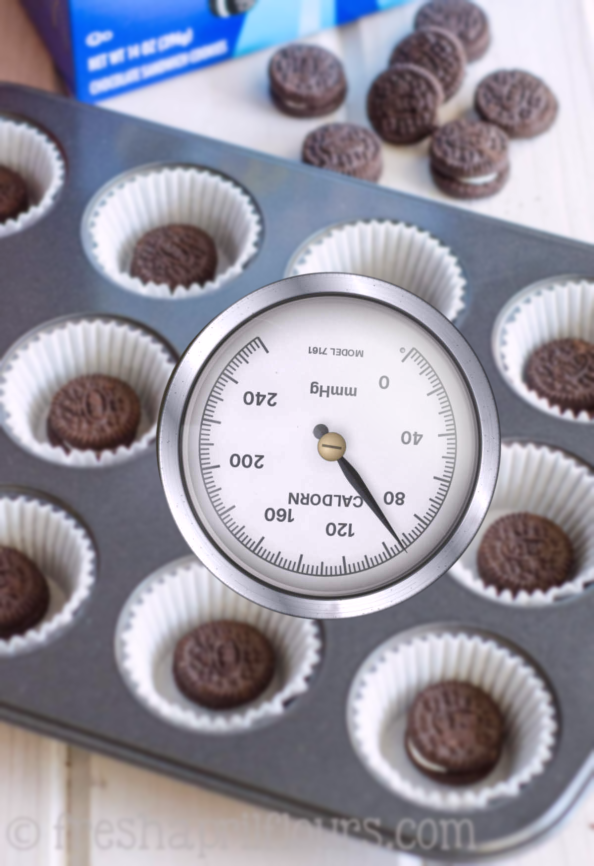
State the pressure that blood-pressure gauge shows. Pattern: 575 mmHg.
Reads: 94 mmHg
